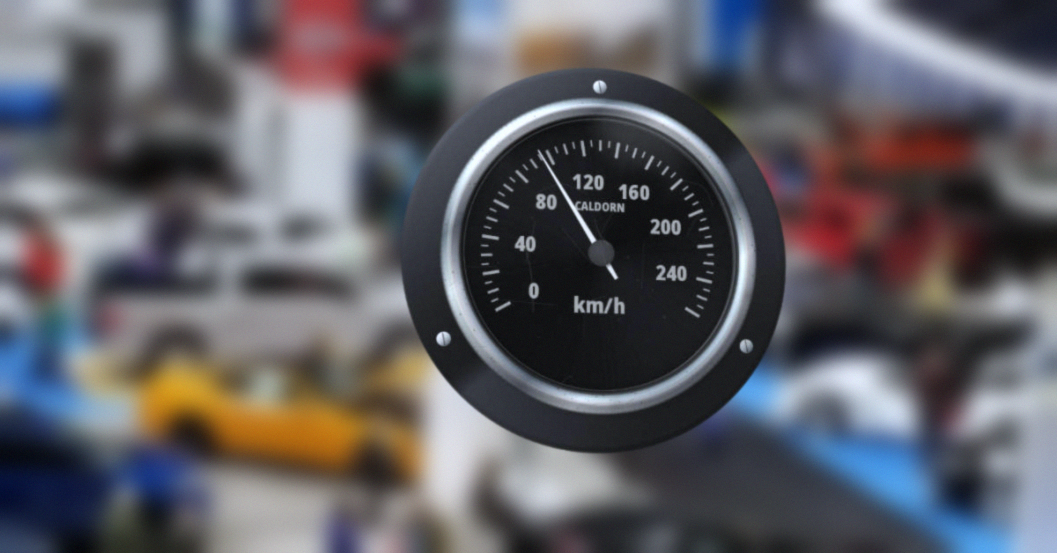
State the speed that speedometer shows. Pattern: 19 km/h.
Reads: 95 km/h
